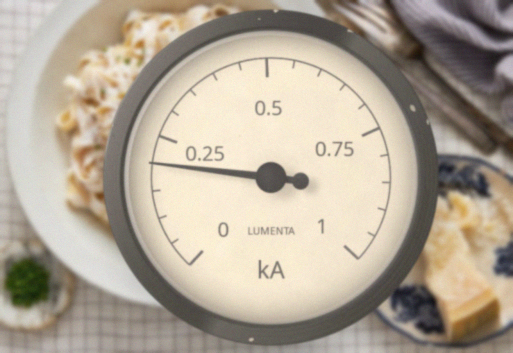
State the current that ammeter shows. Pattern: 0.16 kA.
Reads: 0.2 kA
